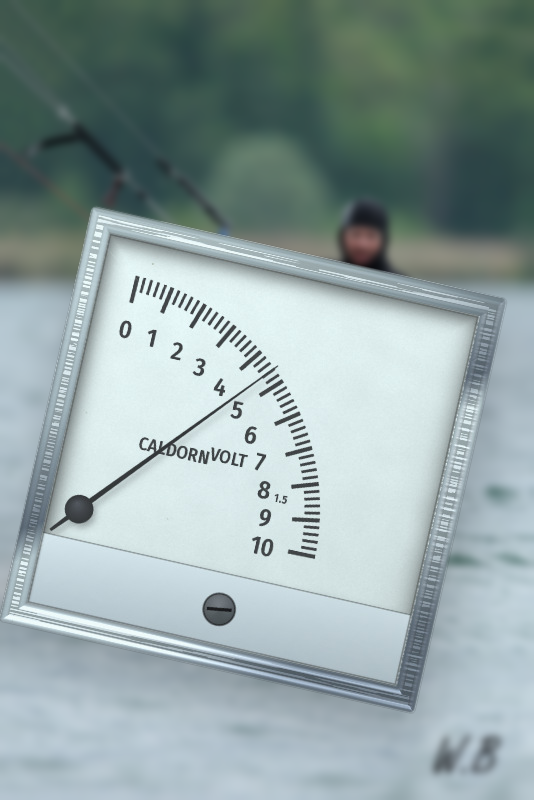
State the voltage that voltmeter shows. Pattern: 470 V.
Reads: 4.6 V
